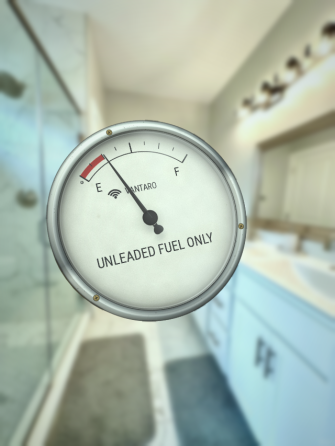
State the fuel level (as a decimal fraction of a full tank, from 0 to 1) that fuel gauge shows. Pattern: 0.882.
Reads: 0.25
